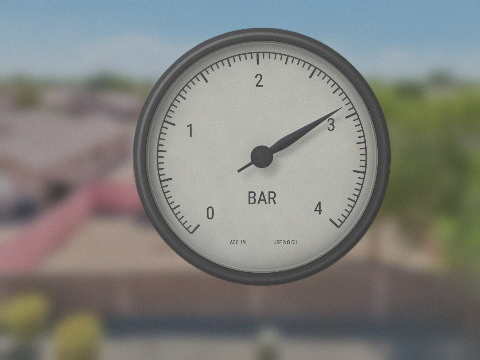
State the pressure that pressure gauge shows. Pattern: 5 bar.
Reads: 2.9 bar
